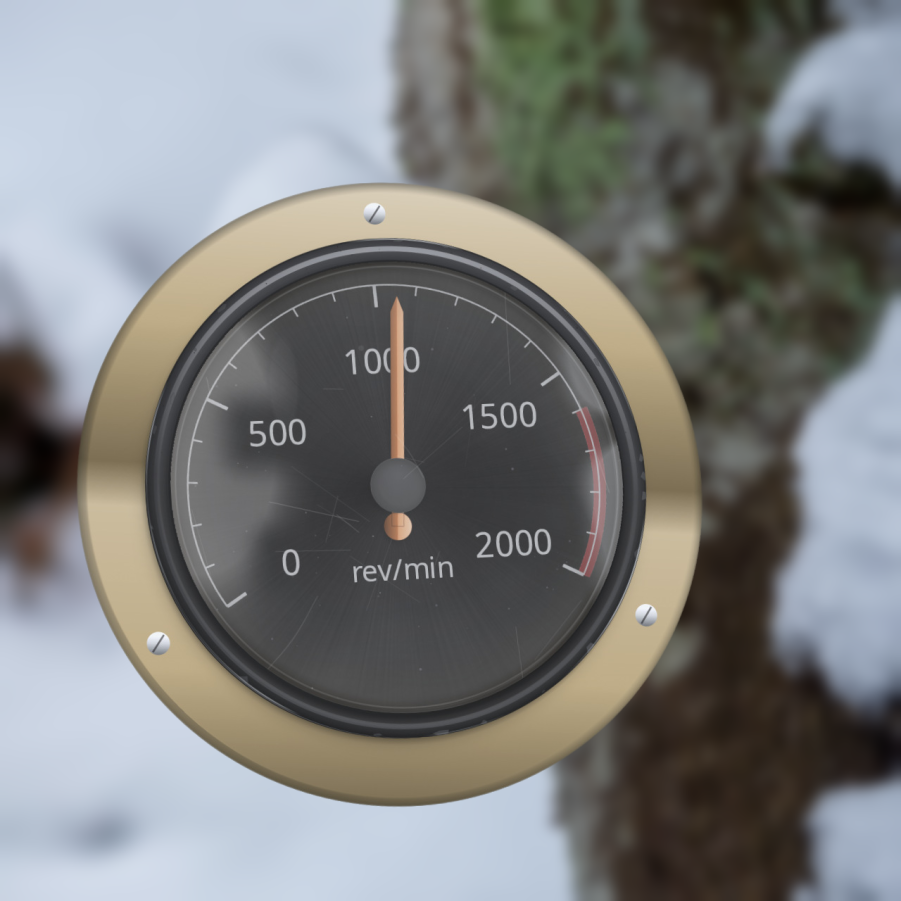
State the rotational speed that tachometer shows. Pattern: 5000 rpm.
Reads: 1050 rpm
